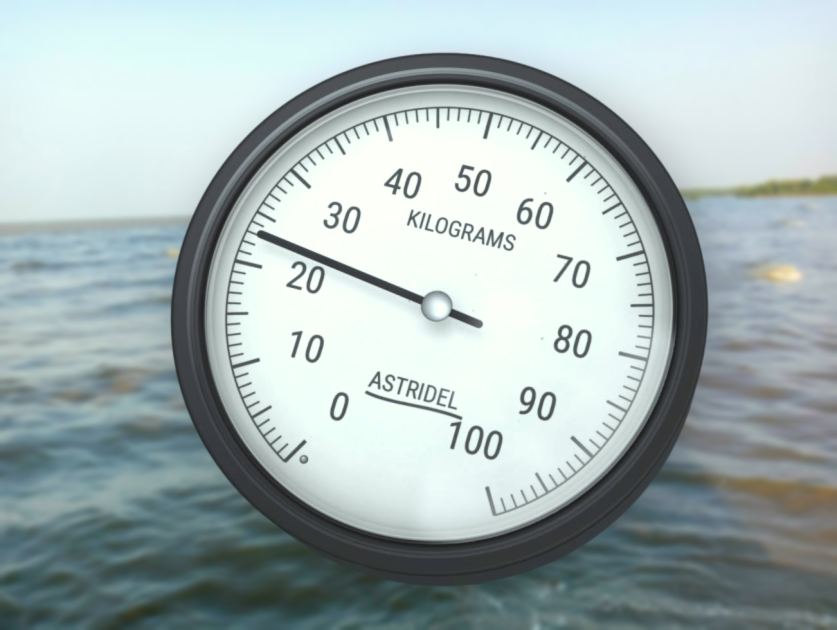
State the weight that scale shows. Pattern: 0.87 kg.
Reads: 23 kg
